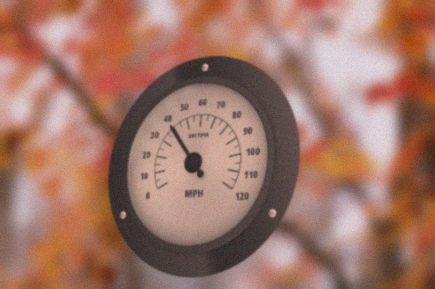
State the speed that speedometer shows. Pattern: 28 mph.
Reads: 40 mph
